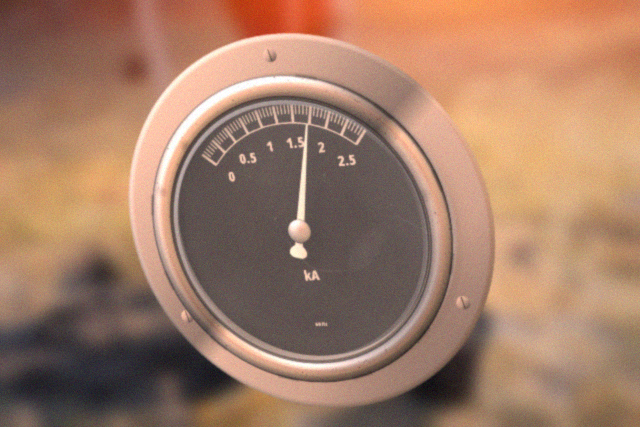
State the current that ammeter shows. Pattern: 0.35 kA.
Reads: 1.75 kA
